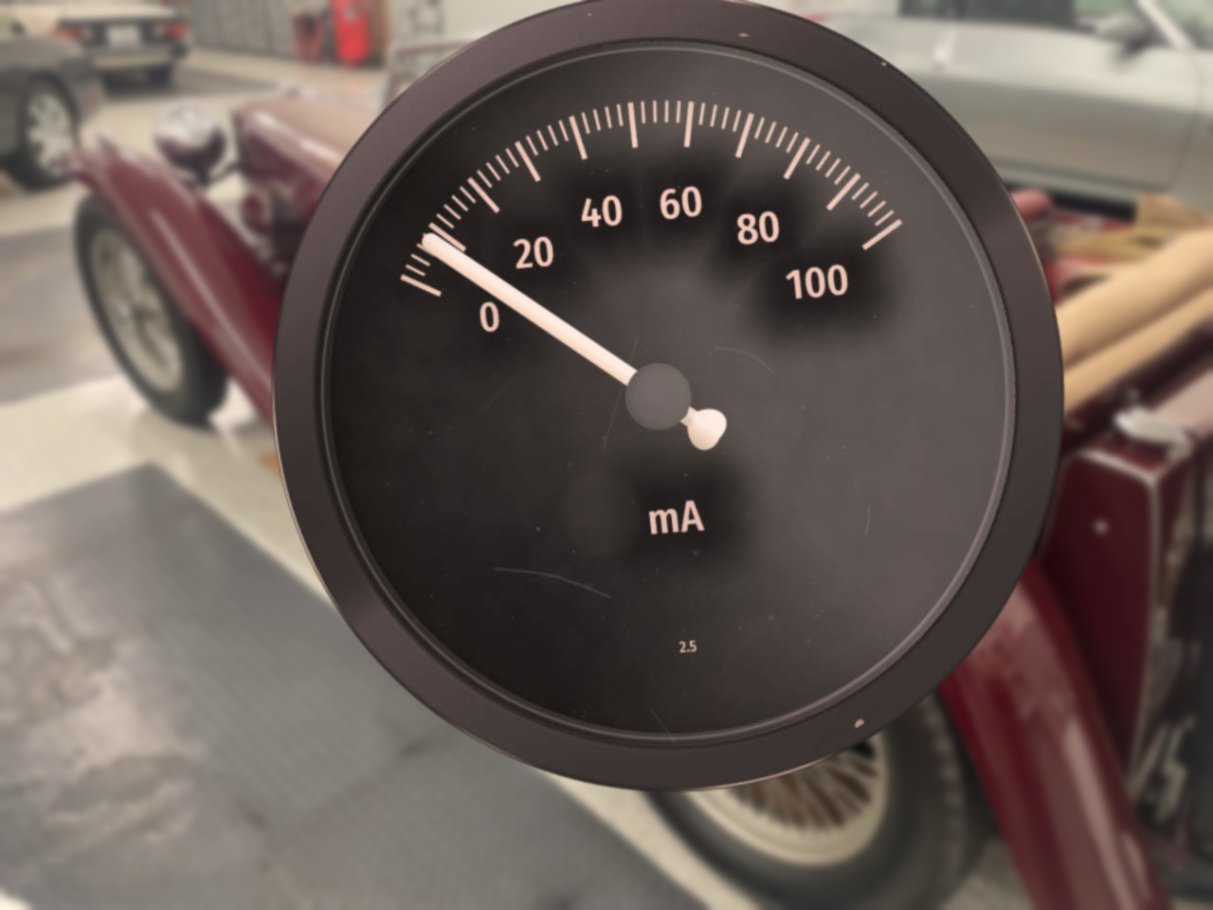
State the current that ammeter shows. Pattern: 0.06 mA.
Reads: 8 mA
